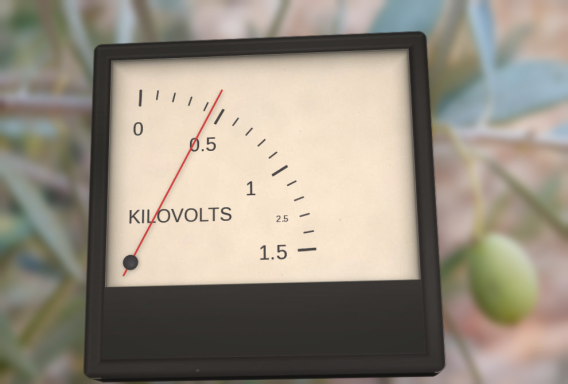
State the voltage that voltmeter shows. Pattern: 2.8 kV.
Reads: 0.45 kV
